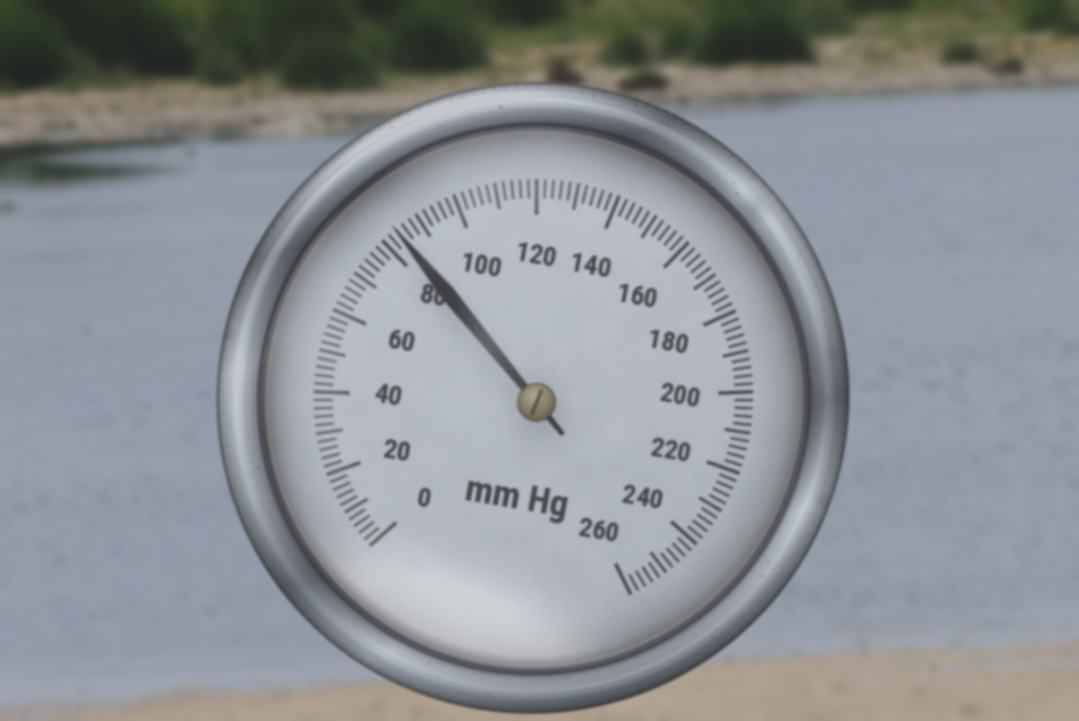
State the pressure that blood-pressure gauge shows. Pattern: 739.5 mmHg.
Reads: 84 mmHg
